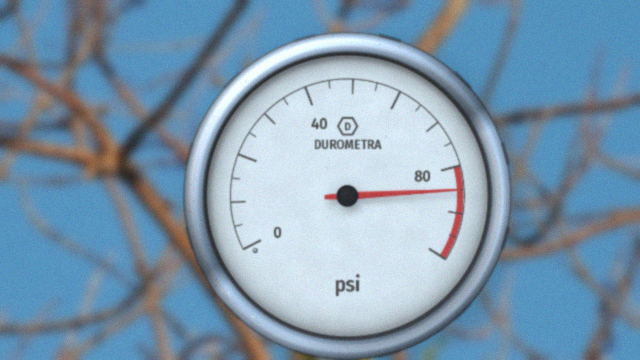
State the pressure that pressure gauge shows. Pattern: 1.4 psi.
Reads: 85 psi
